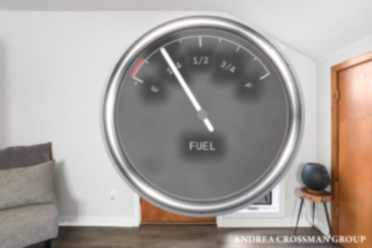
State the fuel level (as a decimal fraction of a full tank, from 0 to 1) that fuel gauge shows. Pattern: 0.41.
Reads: 0.25
